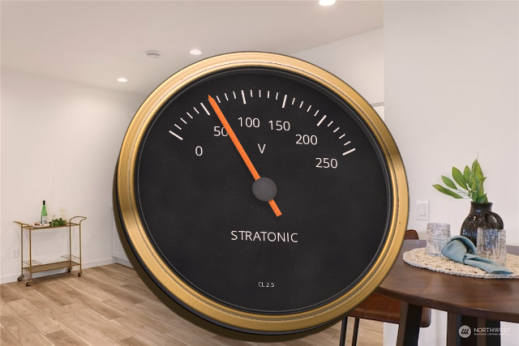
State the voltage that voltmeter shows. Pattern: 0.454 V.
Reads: 60 V
